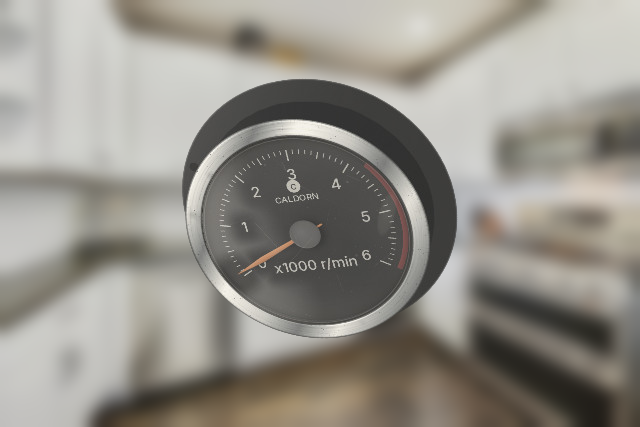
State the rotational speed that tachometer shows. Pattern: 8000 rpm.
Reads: 100 rpm
